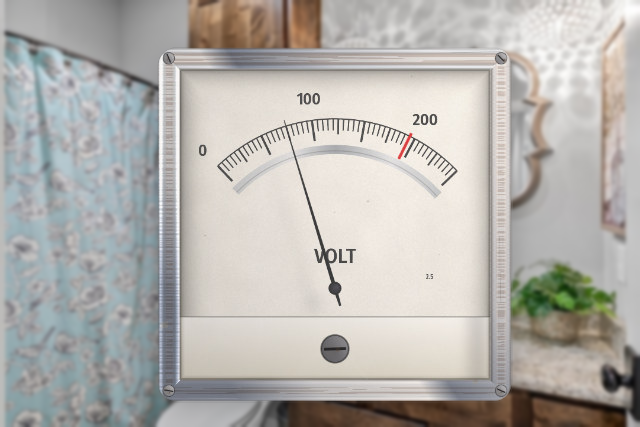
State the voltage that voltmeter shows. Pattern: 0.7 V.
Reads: 75 V
